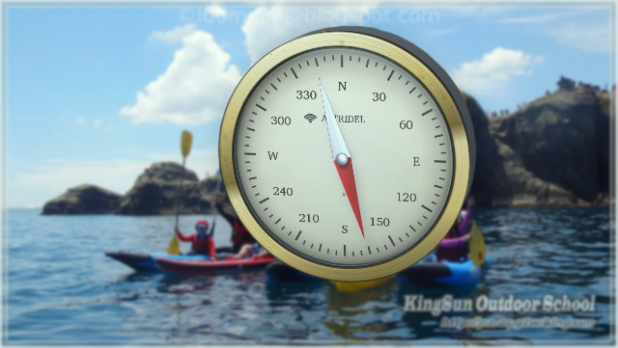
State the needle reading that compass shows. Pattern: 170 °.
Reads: 165 °
